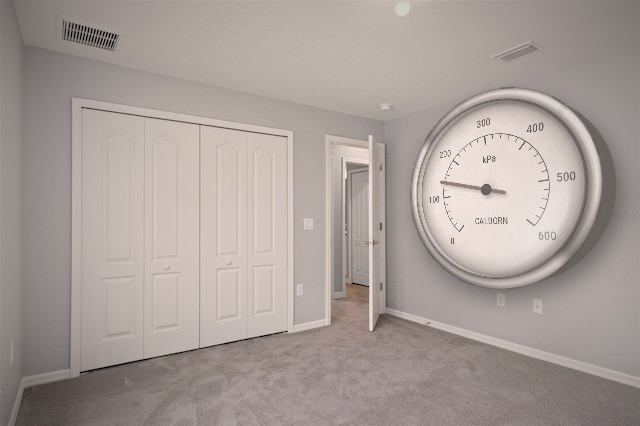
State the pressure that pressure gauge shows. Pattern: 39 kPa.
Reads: 140 kPa
